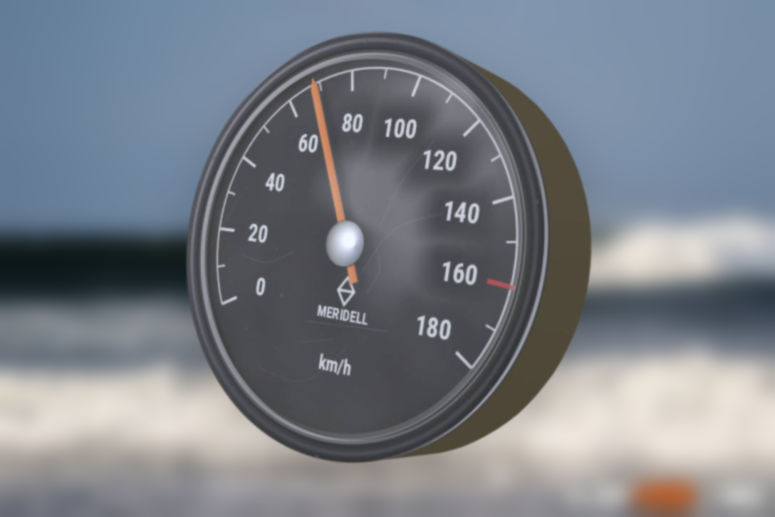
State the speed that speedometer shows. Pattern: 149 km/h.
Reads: 70 km/h
